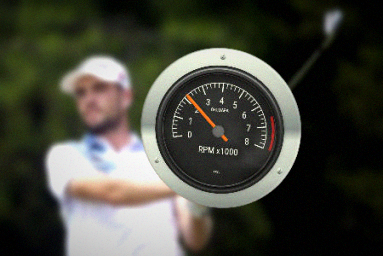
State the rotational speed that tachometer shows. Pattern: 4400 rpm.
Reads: 2200 rpm
